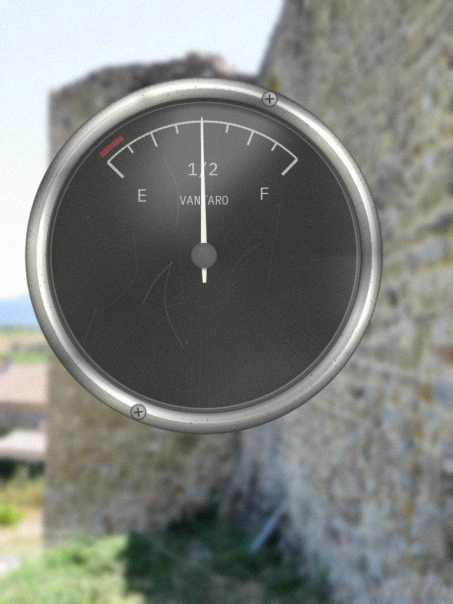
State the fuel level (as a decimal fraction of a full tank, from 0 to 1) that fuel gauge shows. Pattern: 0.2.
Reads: 0.5
